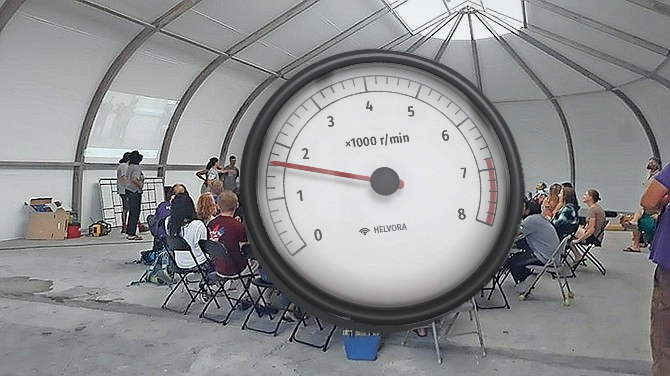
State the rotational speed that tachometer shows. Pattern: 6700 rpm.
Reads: 1600 rpm
